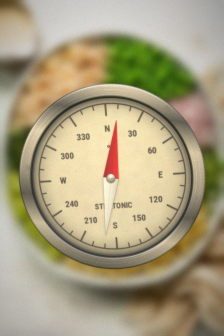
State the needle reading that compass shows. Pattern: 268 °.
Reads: 10 °
